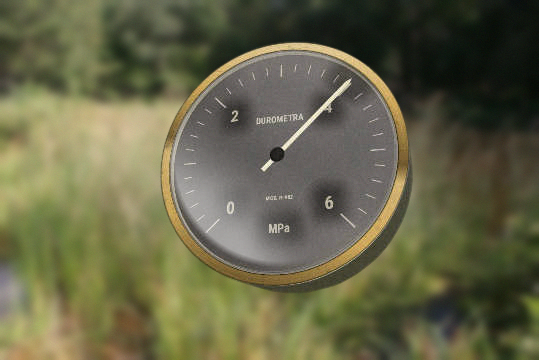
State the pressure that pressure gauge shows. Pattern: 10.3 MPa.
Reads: 4 MPa
